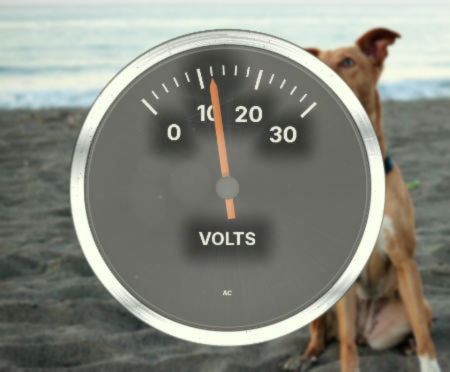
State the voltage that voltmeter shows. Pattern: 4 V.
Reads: 12 V
